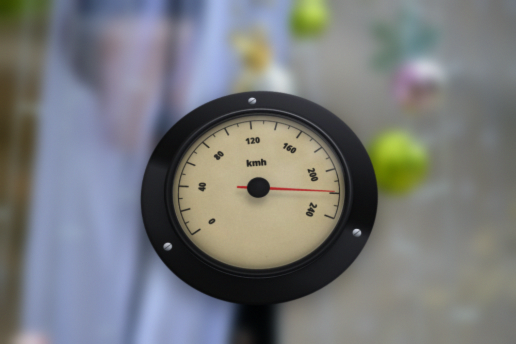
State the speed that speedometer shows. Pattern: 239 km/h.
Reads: 220 km/h
